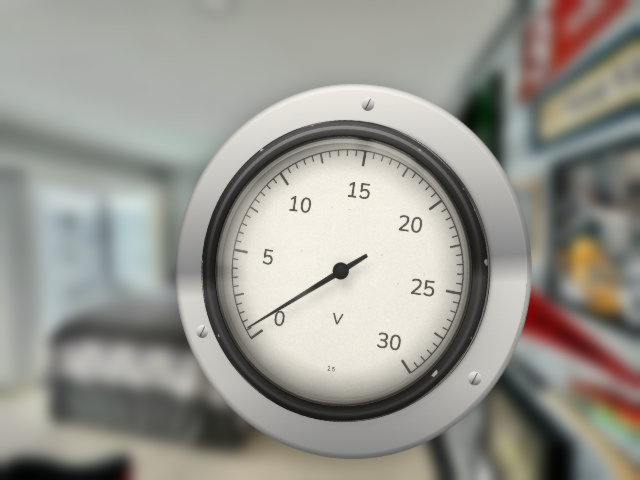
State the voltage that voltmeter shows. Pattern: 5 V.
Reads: 0.5 V
